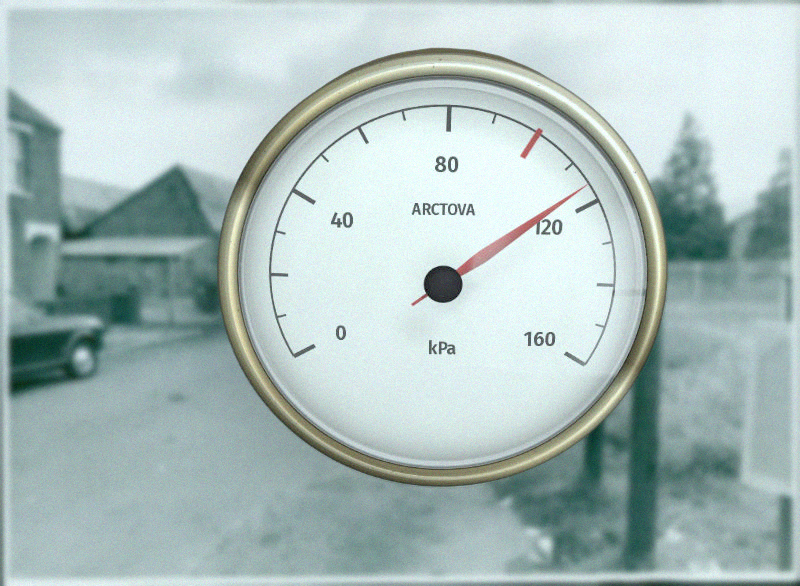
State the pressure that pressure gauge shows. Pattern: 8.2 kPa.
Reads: 115 kPa
